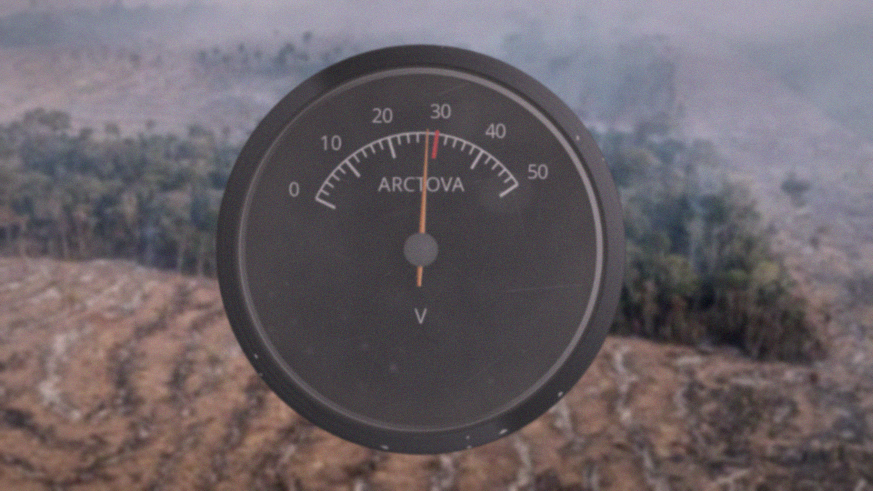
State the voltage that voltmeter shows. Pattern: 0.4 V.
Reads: 28 V
